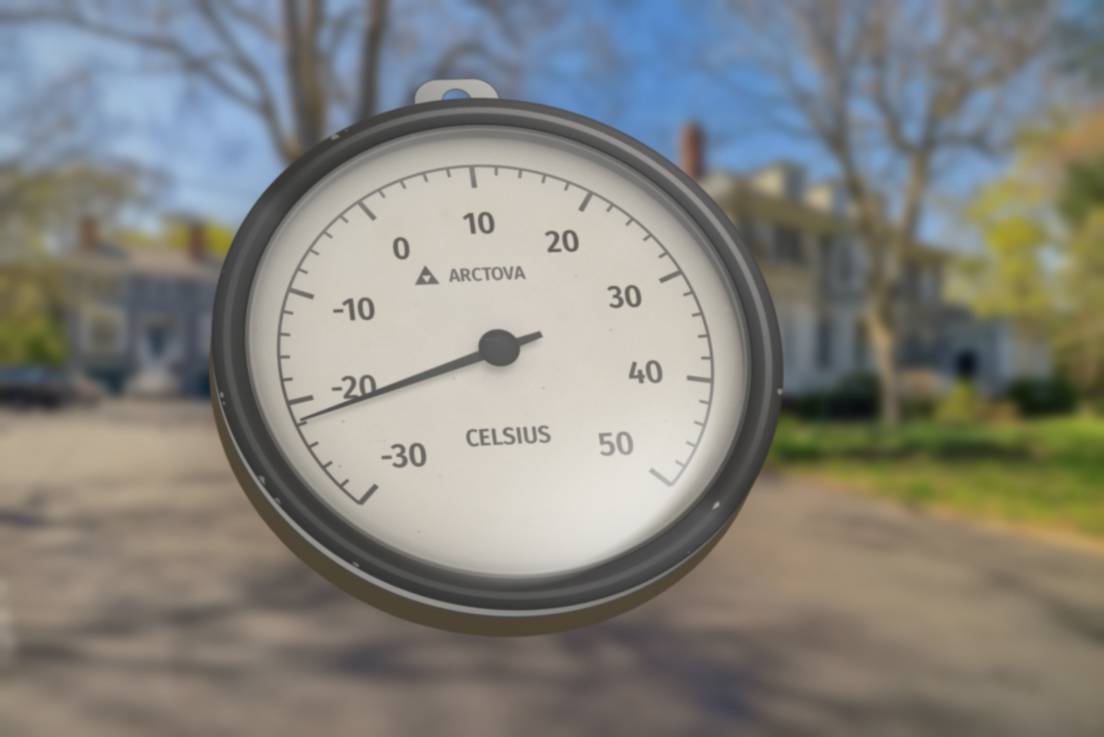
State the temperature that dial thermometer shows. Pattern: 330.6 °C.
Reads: -22 °C
